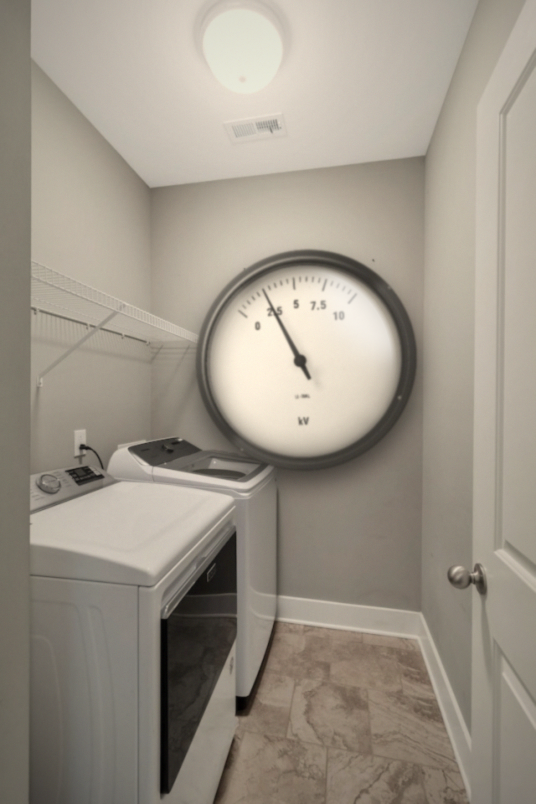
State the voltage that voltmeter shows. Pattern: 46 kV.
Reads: 2.5 kV
